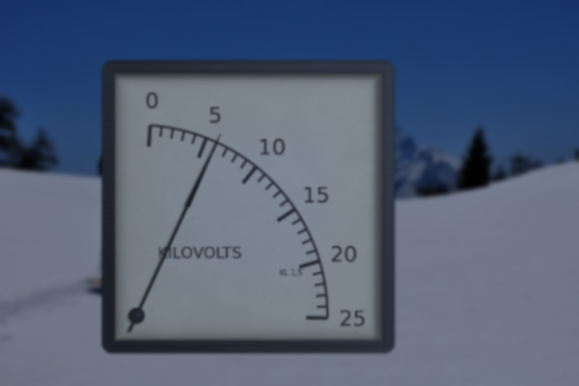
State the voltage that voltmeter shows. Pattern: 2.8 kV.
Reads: 6 kV
